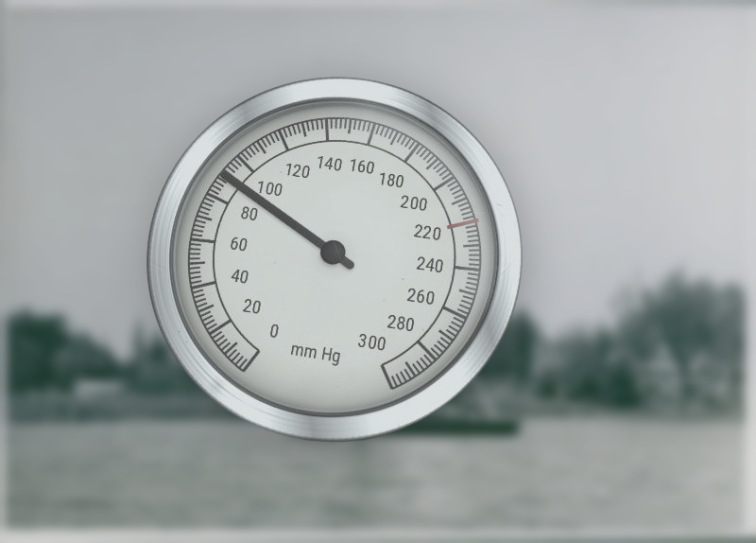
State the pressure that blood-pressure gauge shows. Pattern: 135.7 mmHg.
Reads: 90 mmHg
